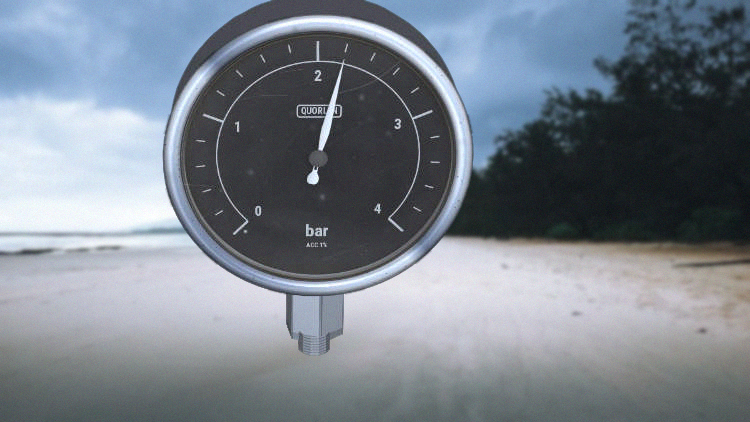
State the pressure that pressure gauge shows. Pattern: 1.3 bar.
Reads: 2.2 bar
